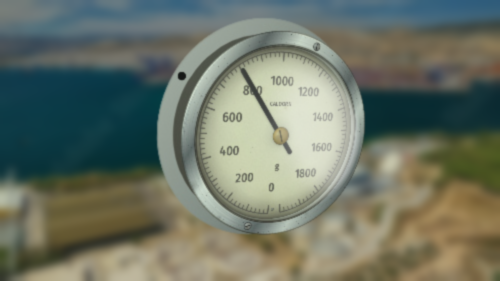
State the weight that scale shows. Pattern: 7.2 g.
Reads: 800 g
